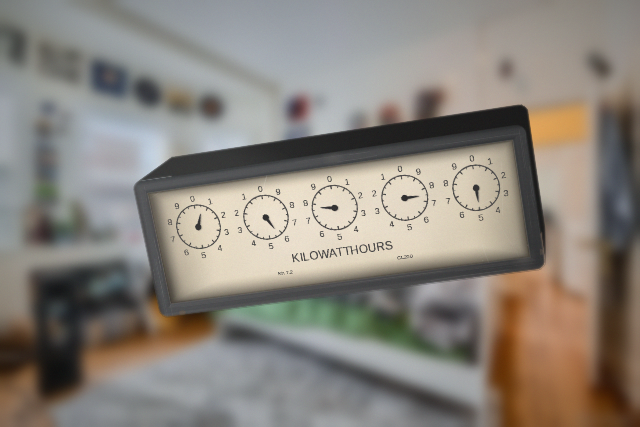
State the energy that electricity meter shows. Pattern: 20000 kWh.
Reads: 5775 kWh
